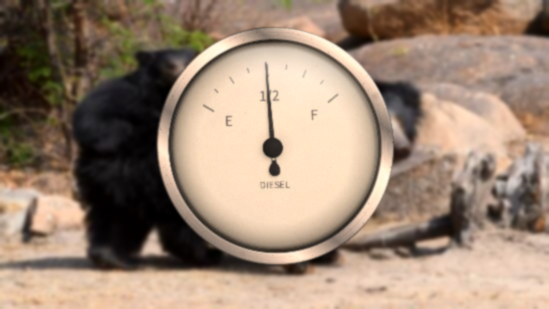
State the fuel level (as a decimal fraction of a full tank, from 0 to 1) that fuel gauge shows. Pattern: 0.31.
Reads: 0.5
